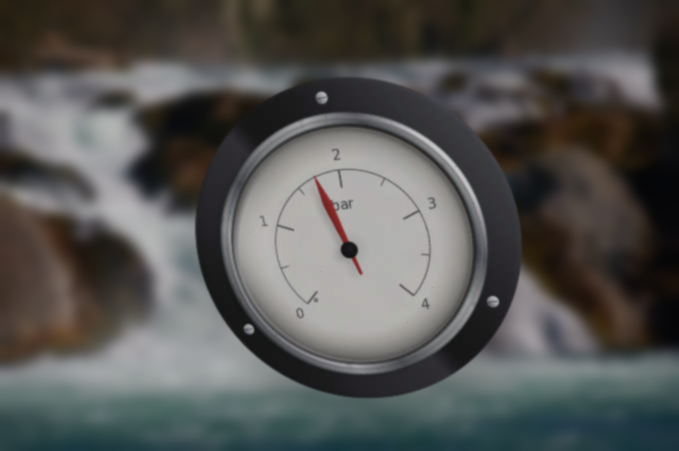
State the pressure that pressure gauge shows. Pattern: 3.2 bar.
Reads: 1.75 bar
